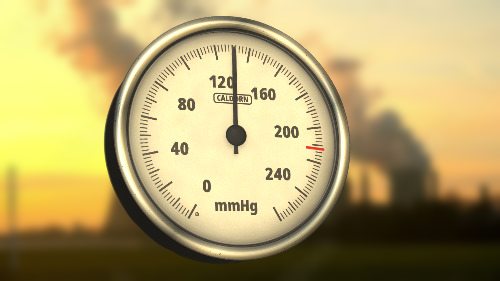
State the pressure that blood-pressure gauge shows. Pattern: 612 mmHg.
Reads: 130 mmHg
